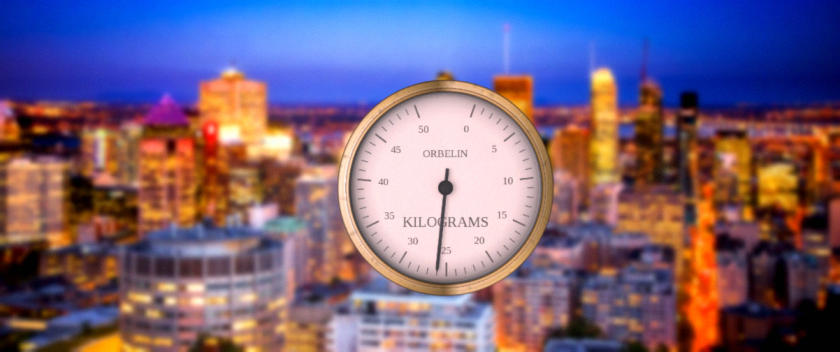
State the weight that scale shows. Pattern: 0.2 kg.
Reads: 26 kg
